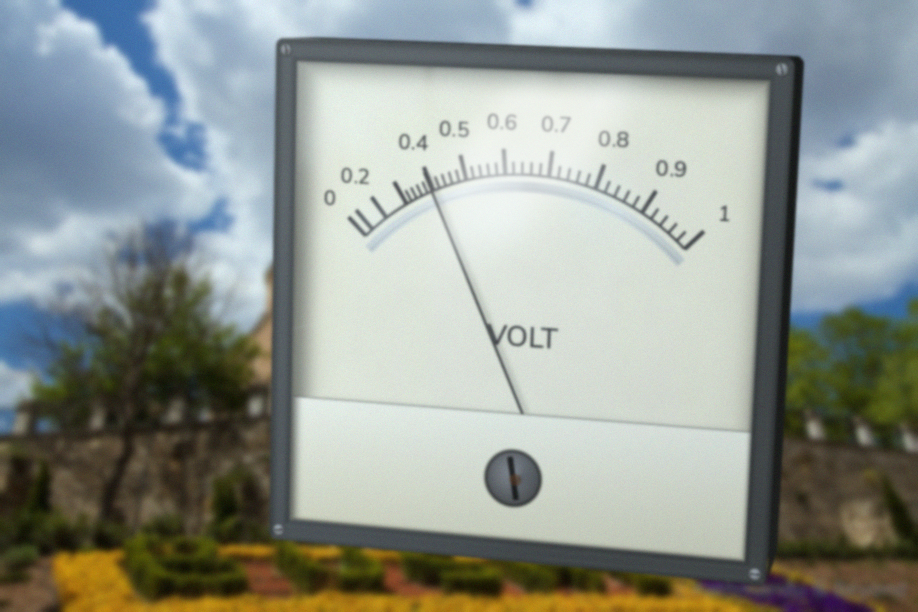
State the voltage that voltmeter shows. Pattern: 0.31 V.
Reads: 0.4 V
